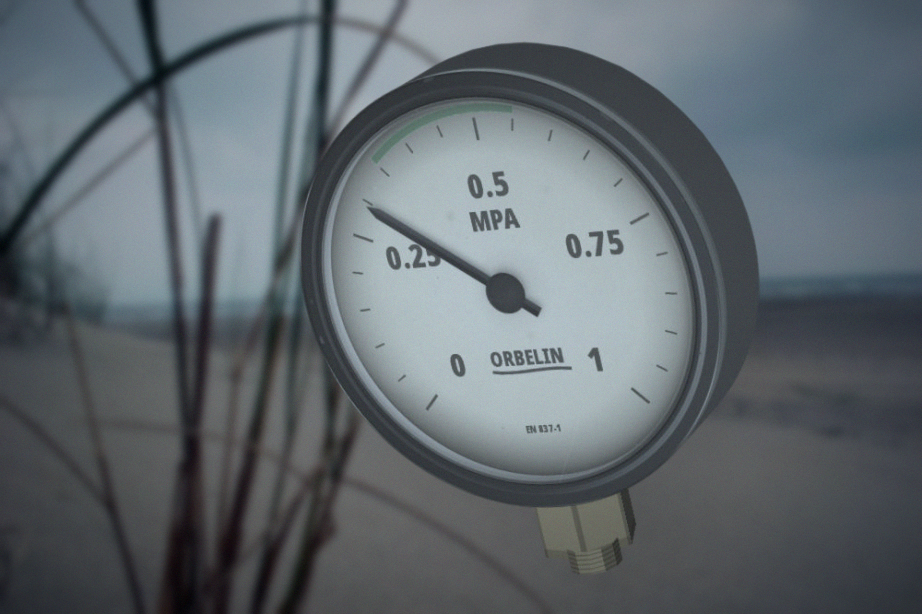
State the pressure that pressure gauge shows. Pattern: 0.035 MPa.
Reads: 0.3 MPa
